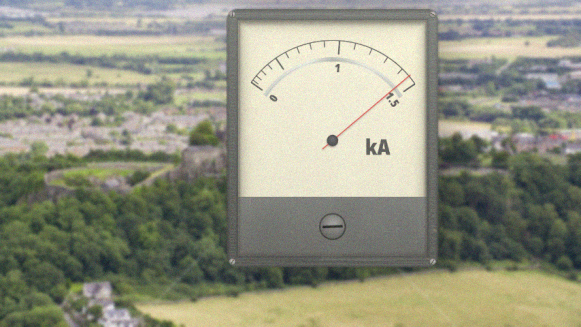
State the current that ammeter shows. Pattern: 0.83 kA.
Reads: 1.45 kA
